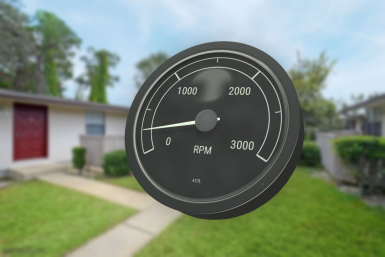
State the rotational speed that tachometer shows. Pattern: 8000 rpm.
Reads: 250 rpm
